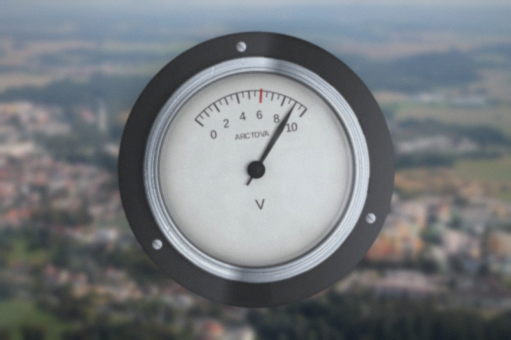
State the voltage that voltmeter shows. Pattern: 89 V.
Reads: 9 V
